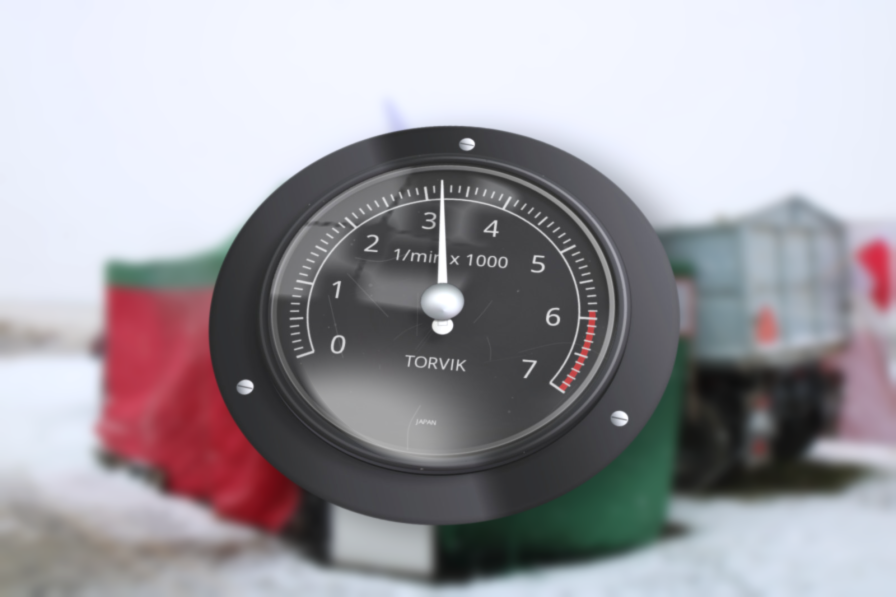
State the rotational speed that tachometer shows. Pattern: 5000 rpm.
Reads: 3200 rpm
